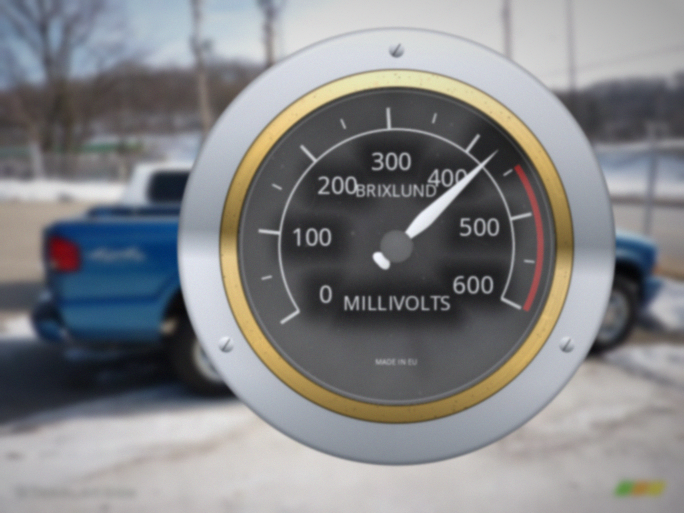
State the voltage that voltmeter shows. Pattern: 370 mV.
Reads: 425 mV
